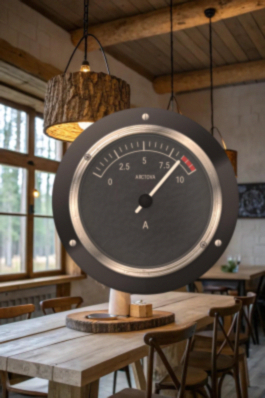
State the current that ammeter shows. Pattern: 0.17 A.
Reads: 8.5 A
